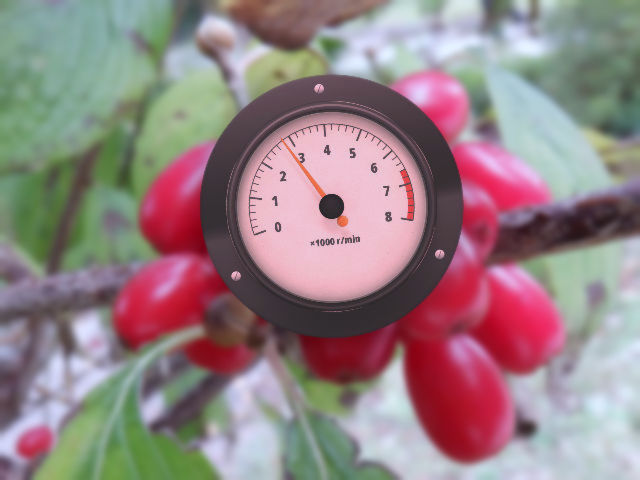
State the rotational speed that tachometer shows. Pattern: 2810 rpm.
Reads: 2800 rpm
